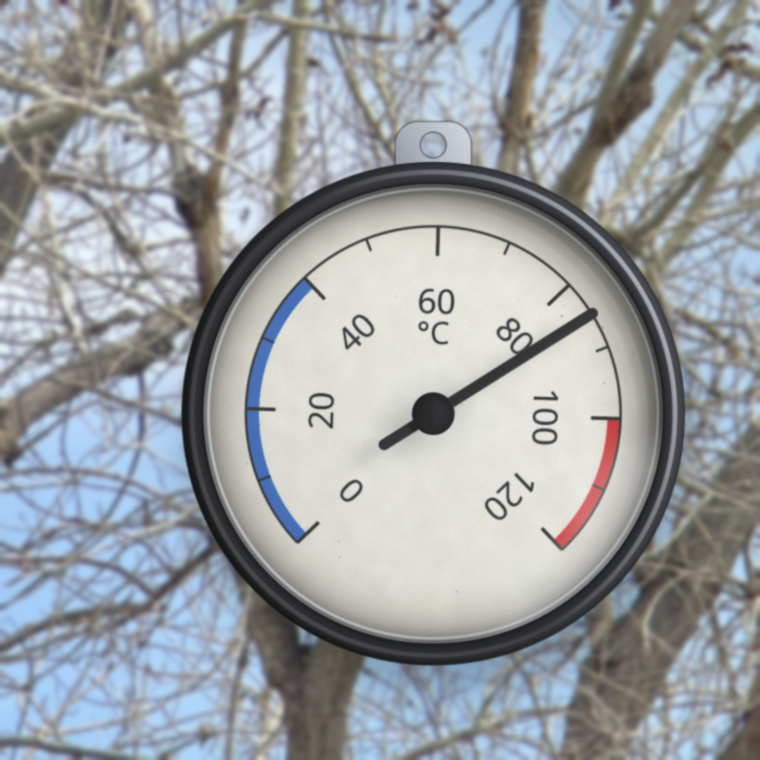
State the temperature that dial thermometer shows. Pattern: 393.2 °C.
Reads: 85 °C
